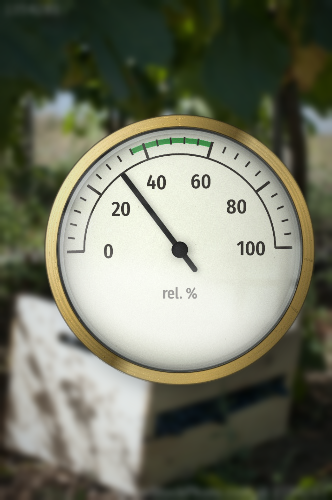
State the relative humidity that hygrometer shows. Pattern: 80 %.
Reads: 30 %
